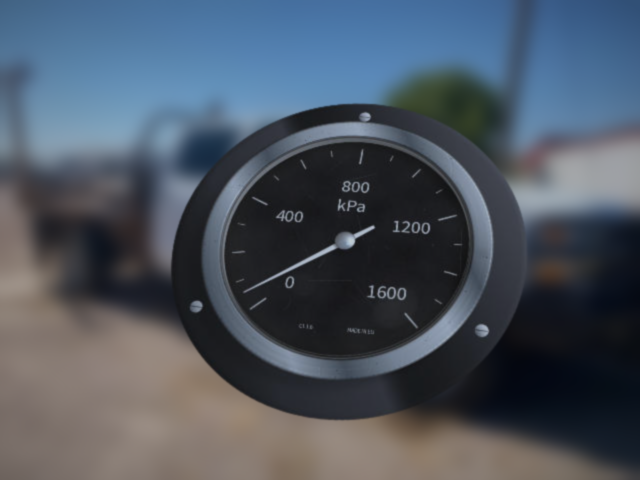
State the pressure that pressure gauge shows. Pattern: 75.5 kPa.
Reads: 50 kPa
